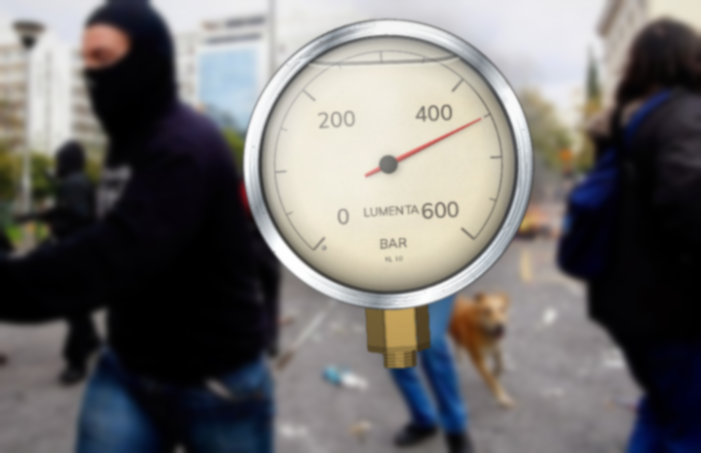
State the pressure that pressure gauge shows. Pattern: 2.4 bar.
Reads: 450 bar
